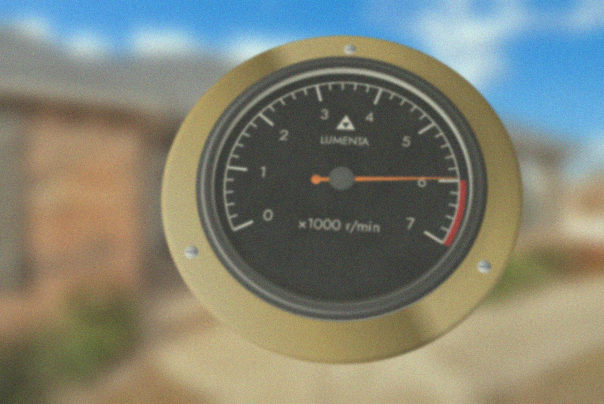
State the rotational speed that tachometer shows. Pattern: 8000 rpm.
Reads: 6000 rpm
